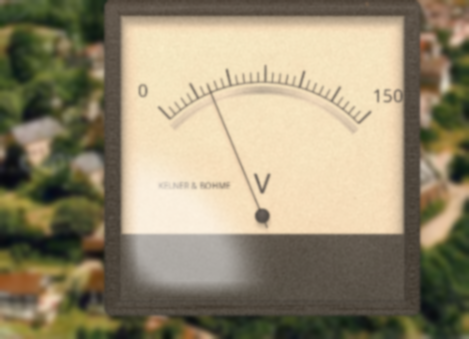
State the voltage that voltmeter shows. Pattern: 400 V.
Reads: 35 V
